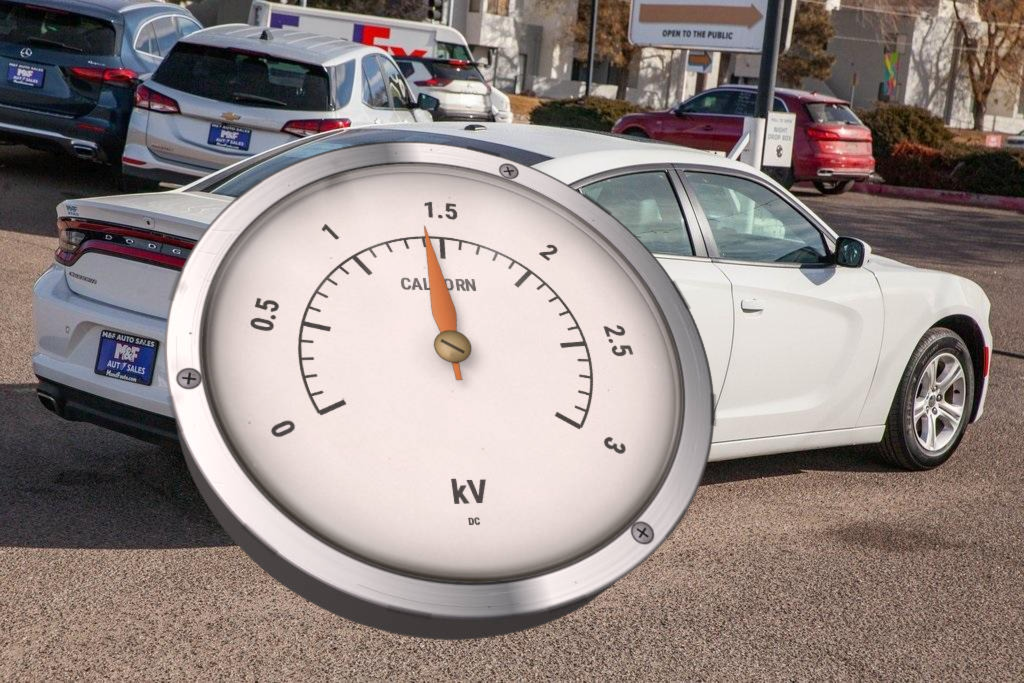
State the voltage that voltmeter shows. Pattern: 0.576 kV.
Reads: 1.4 kV
